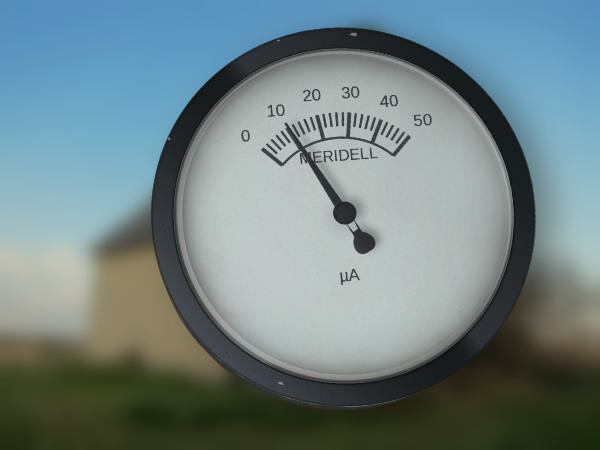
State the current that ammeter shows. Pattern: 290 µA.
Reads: 10 µA
